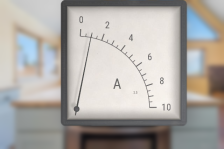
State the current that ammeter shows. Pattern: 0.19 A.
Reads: 1 A
